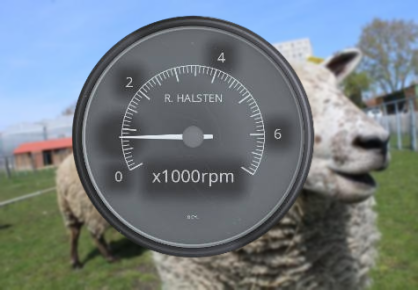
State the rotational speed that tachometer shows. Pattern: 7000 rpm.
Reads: 800 rpm
